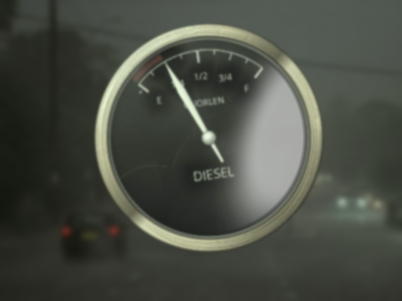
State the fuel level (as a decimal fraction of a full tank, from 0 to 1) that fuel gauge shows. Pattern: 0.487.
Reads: 0.25
